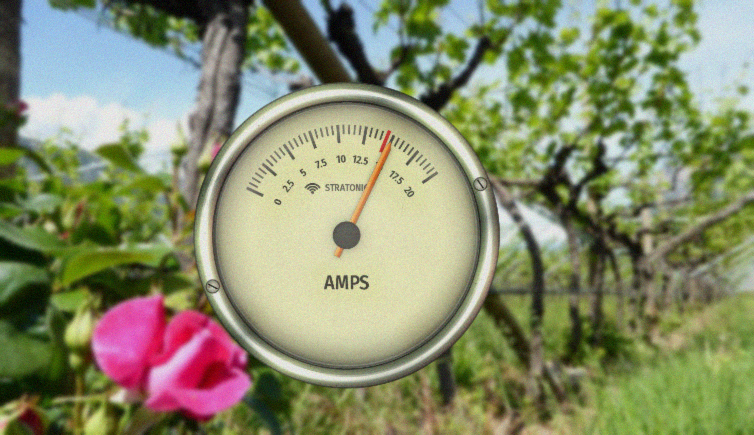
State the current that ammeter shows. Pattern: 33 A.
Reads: 15 A
